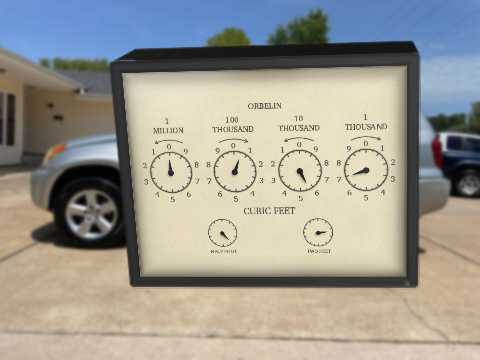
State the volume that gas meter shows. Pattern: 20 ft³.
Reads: 5700 ft³
